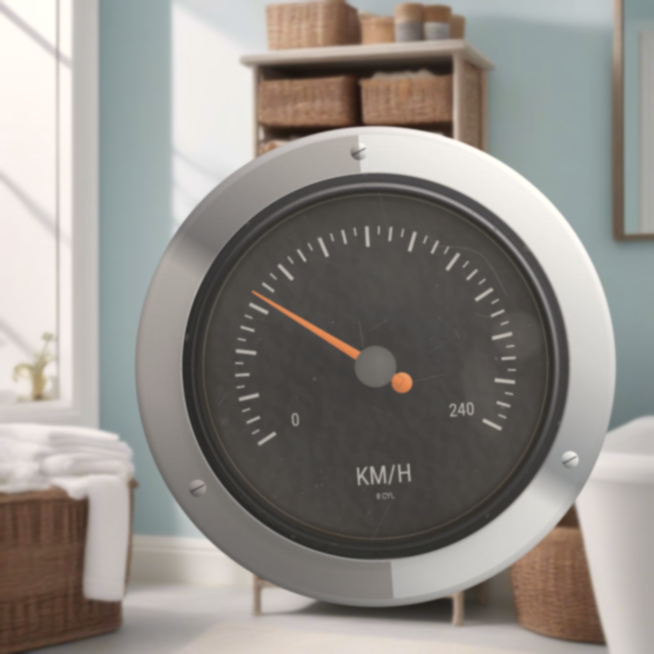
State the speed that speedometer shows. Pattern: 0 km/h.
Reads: 65 km/h
